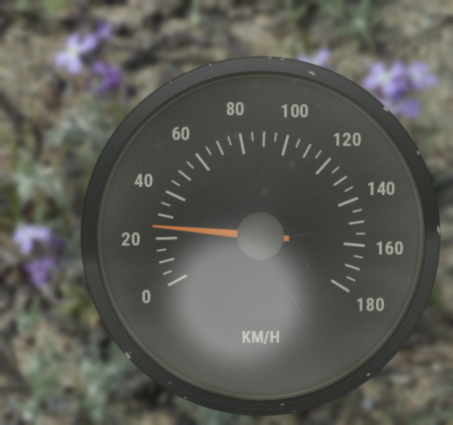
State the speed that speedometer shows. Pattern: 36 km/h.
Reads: 25 km/h
